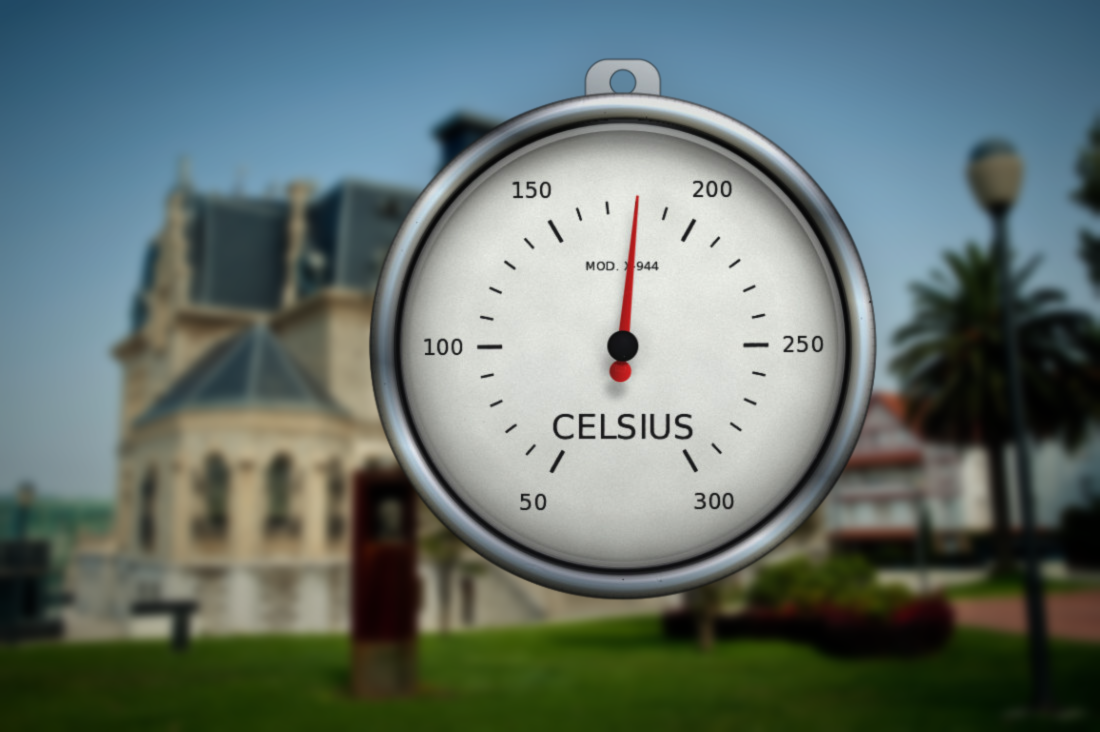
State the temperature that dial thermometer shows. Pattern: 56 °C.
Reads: 180 °C
